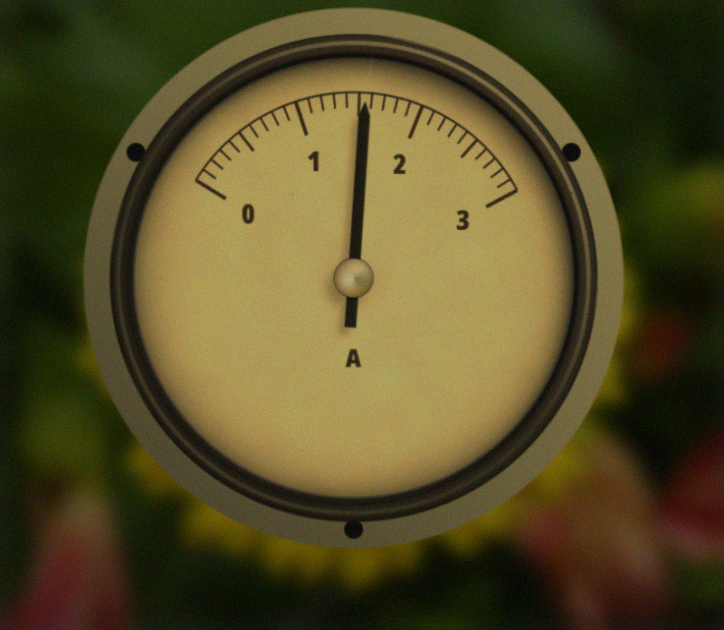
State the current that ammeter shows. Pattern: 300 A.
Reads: 1.55 A
